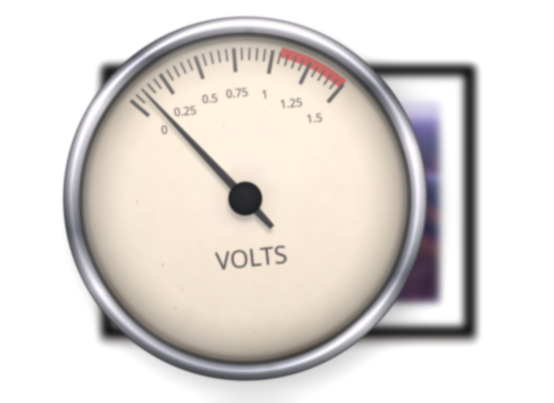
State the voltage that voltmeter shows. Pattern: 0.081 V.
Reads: 0.1 V
